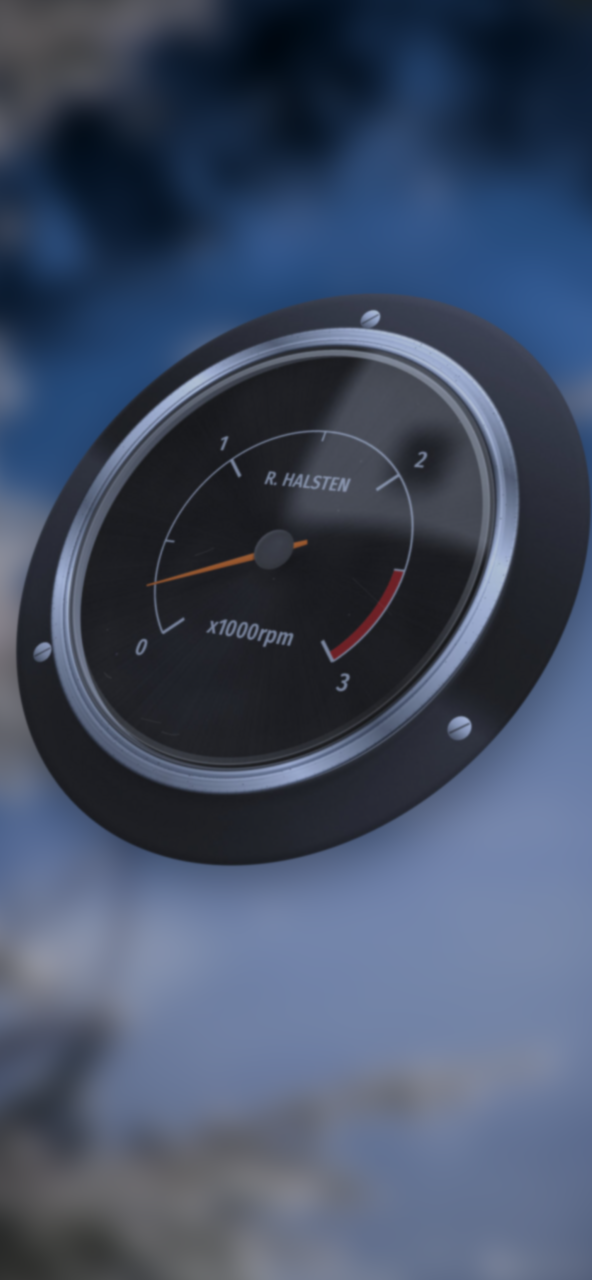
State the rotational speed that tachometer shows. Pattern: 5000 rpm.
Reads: 250 rpm
